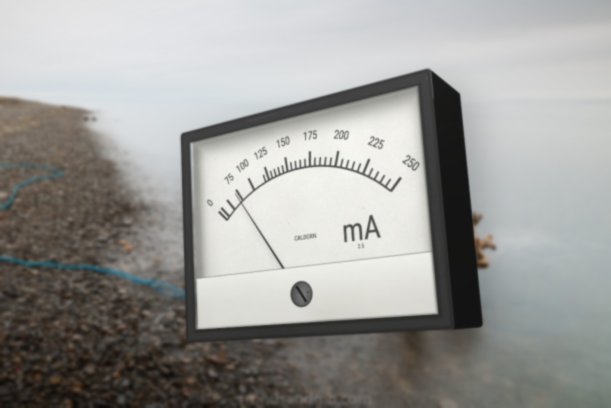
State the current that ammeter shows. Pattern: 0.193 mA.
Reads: 75 mA
